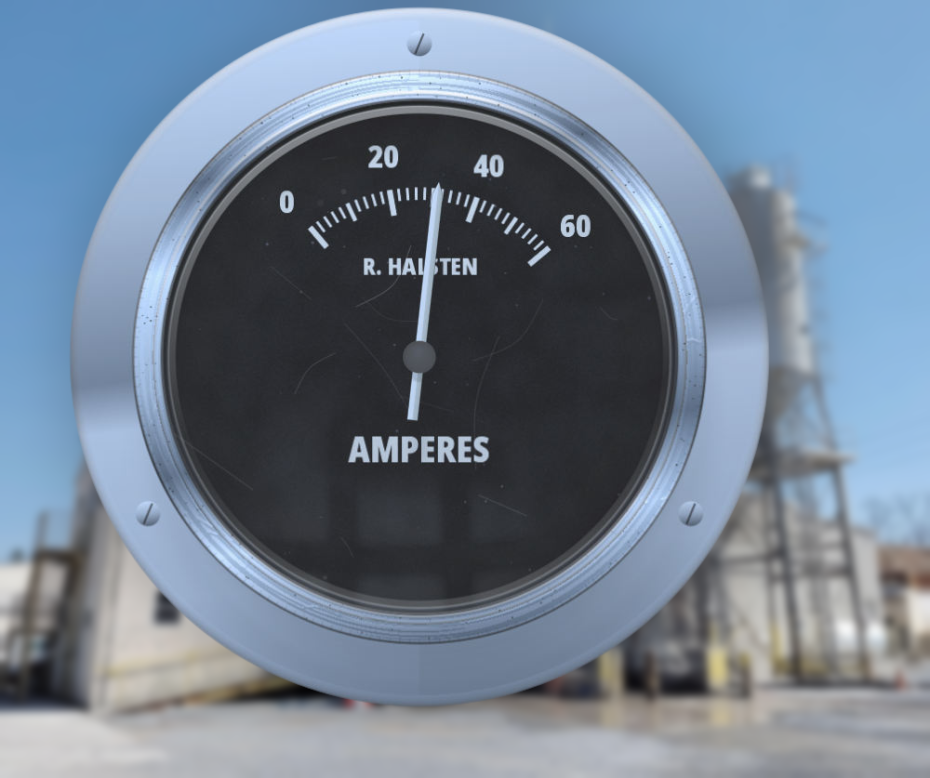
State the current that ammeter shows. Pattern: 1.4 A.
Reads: 31 A
